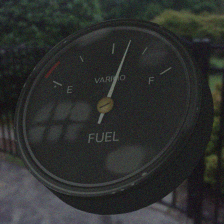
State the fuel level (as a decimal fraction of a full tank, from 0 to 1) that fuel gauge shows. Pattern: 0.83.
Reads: 0.625
